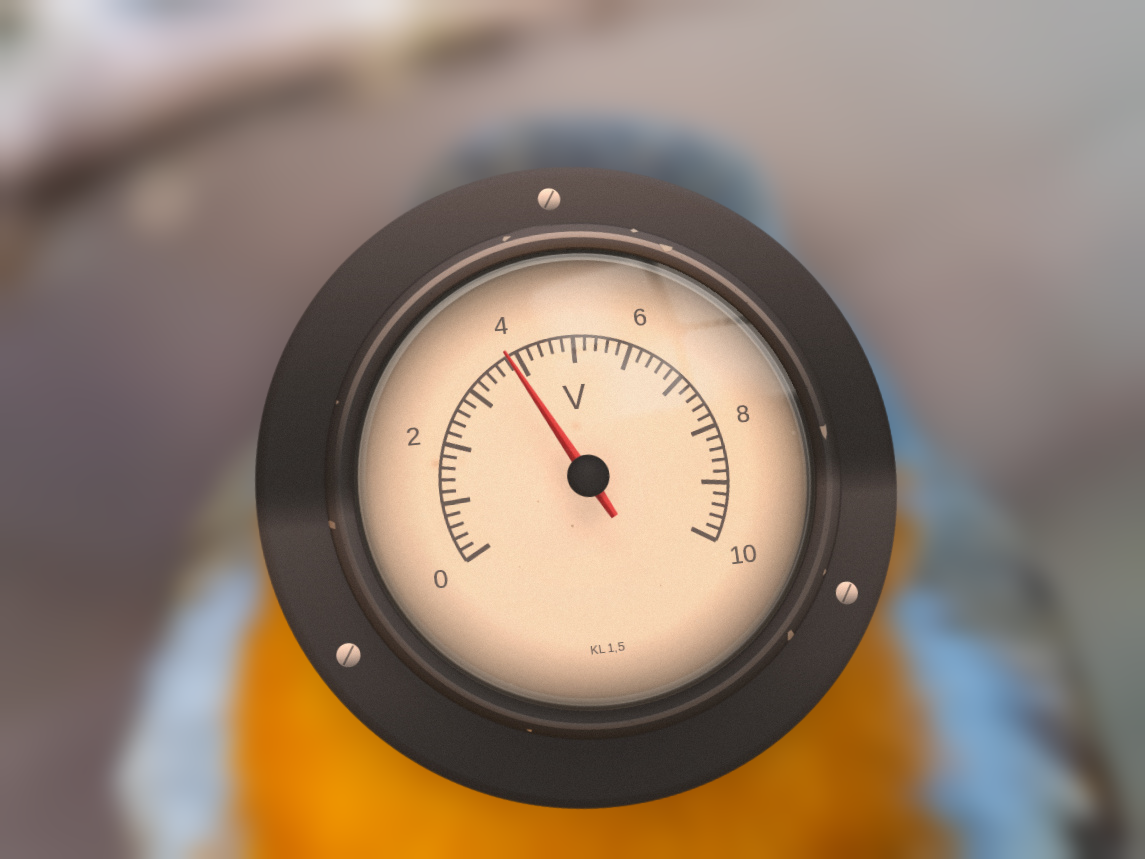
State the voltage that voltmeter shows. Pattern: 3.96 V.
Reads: 3.8 V
